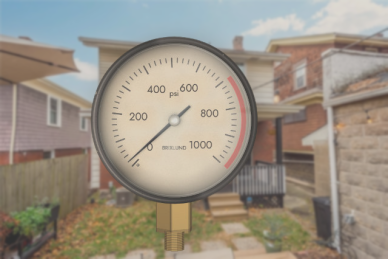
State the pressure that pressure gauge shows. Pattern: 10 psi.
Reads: 20 psi
